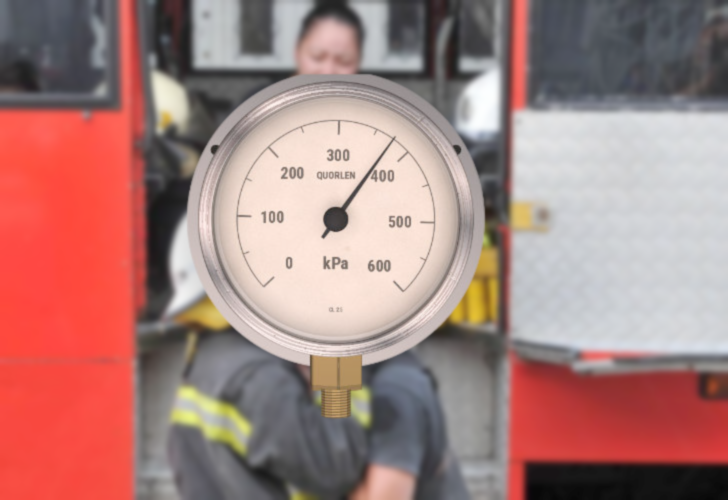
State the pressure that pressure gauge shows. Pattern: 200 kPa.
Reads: 375 kPa
